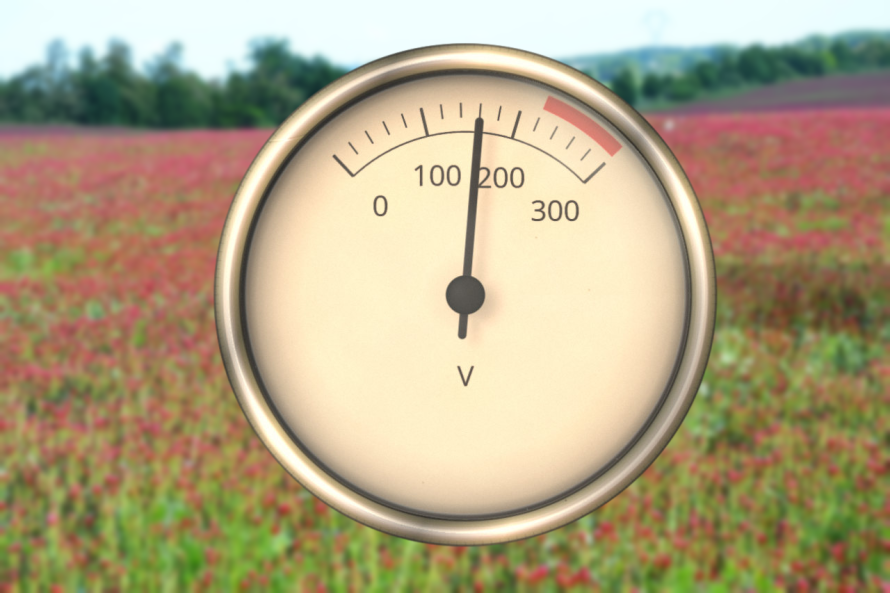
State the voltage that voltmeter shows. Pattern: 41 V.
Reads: 160 V
